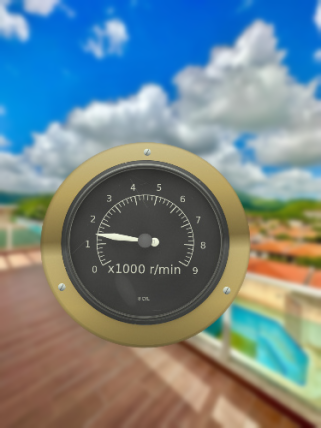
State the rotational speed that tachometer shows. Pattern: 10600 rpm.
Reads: 1400 rpm
